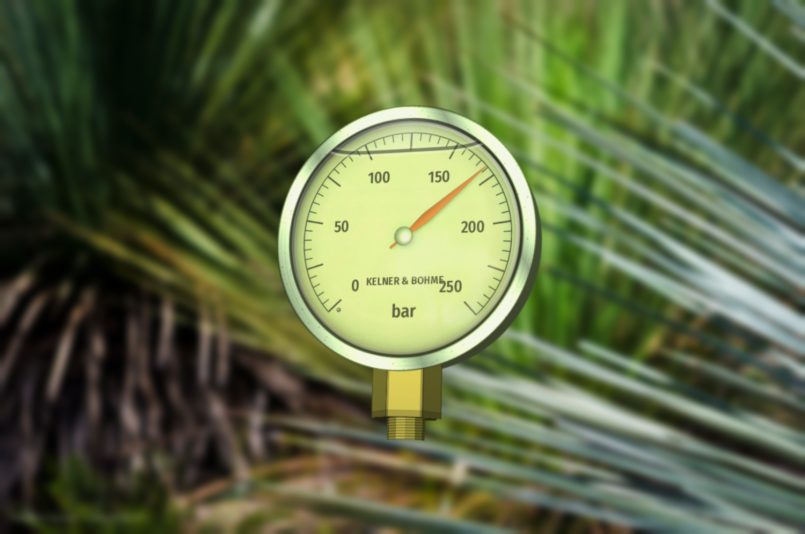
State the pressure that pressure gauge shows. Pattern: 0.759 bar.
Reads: 170 bar
